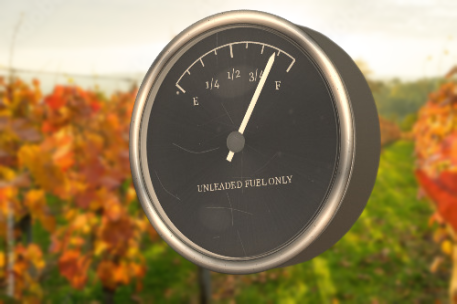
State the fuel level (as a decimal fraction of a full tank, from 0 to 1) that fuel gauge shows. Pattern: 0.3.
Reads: 0.875
